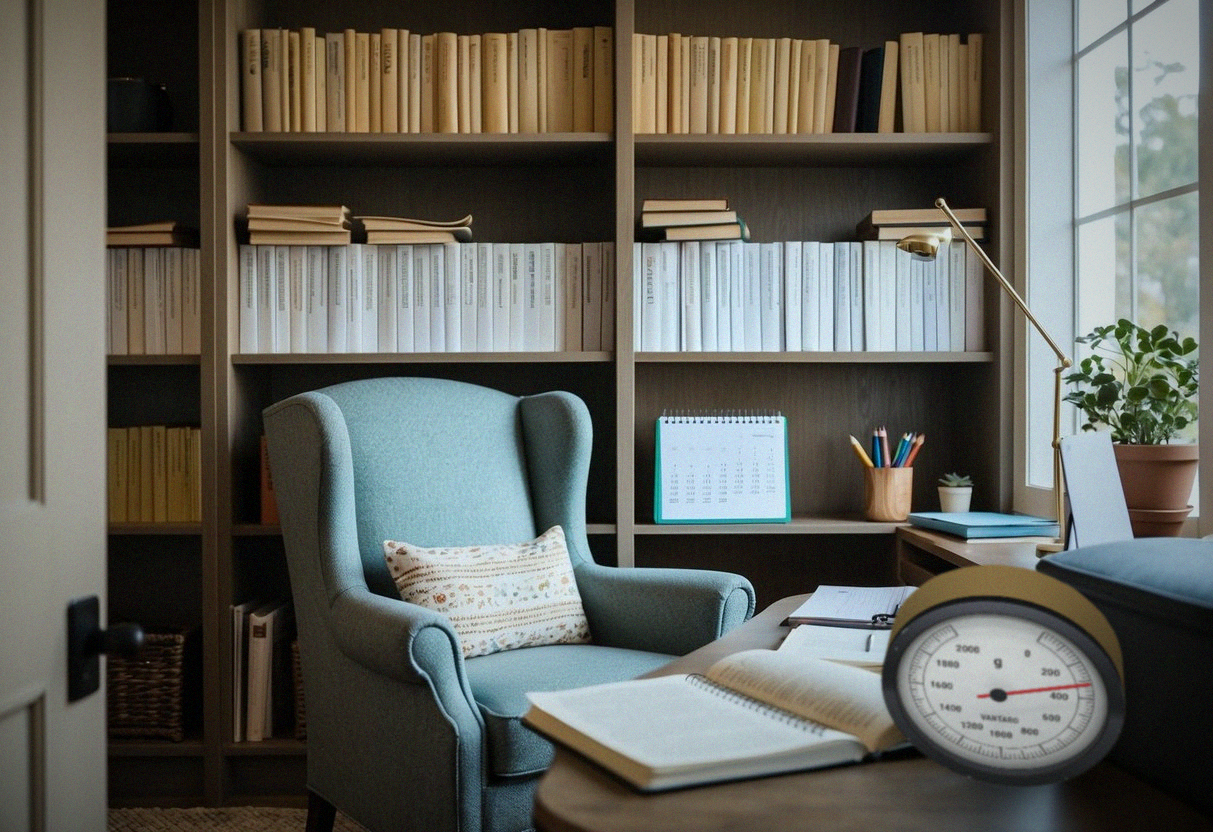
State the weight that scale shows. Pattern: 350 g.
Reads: 300 g
